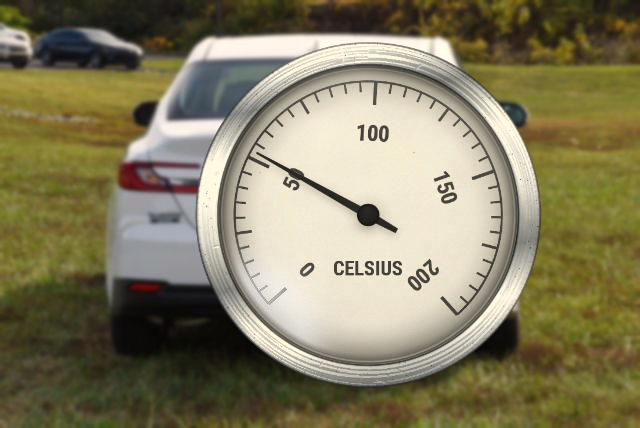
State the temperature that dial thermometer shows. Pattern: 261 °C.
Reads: 52.5 °C
